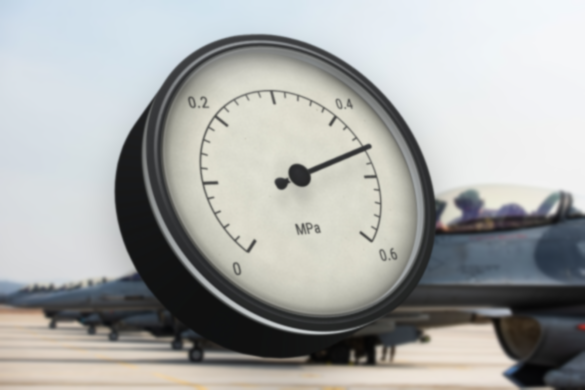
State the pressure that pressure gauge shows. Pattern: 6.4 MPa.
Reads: 0.46 MPa
